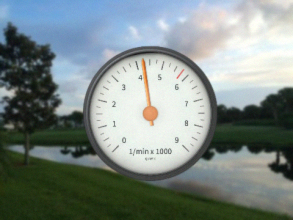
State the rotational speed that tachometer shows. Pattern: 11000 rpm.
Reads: 4250 rpm
